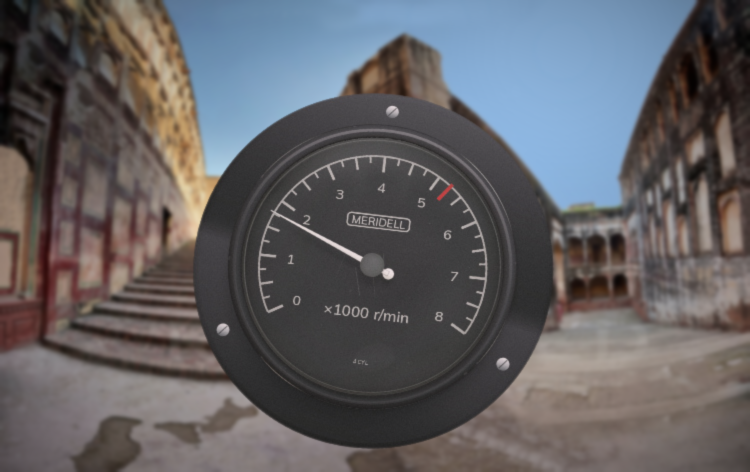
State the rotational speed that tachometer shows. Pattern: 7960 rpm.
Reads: 1750 rpm
